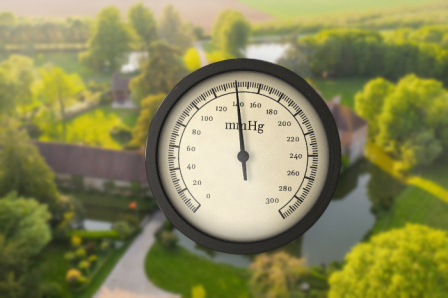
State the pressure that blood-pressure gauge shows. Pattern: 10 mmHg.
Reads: 140 mmHg
